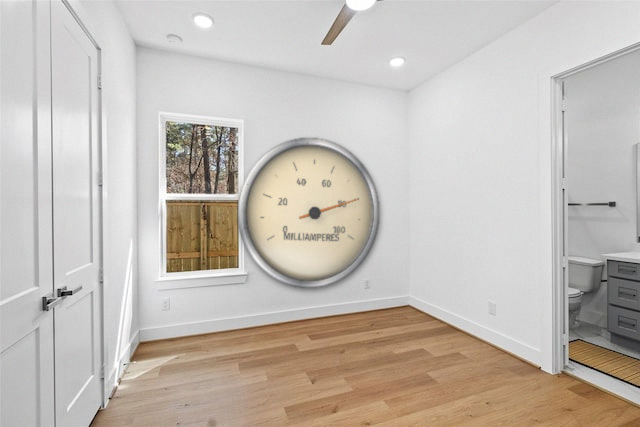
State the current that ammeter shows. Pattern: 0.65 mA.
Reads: 80 mA
